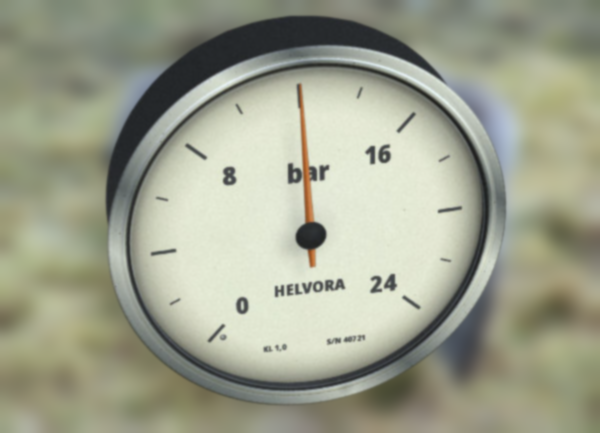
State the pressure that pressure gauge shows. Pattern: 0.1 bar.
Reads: 12 bar
